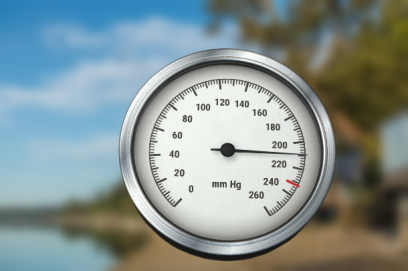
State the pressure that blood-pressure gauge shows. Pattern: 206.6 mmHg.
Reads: 210 mmHg
